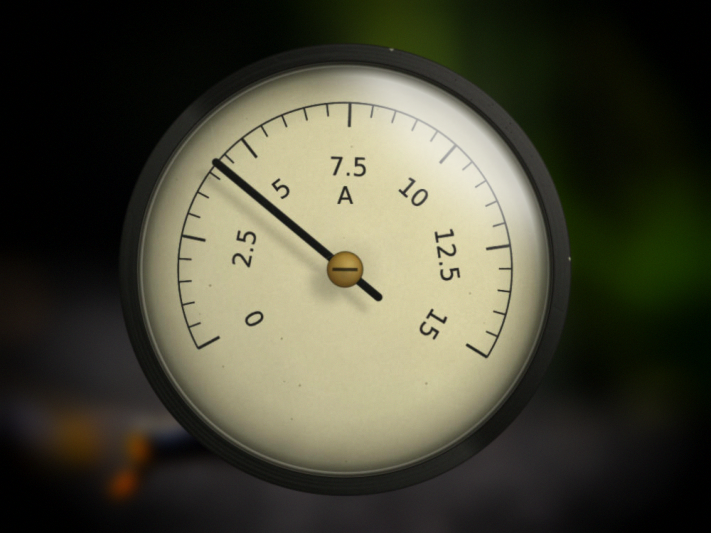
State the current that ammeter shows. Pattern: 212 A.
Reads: 4.25 A
